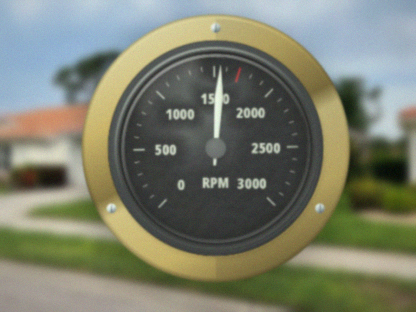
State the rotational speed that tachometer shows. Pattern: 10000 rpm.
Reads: 1550 rpm
